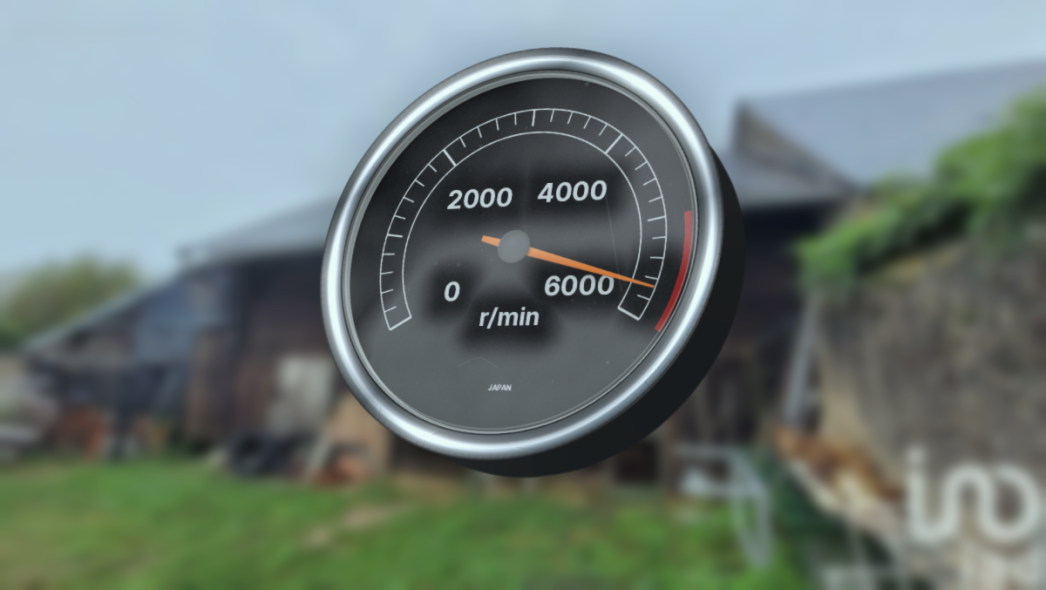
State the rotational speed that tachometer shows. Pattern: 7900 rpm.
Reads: 5700 rpm
